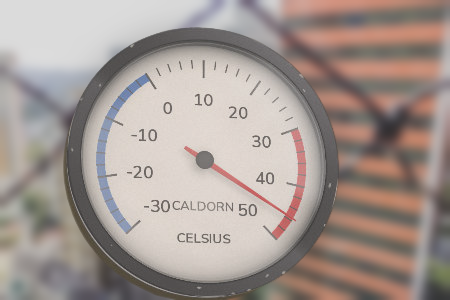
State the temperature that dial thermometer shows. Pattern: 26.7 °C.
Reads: 46 °C
